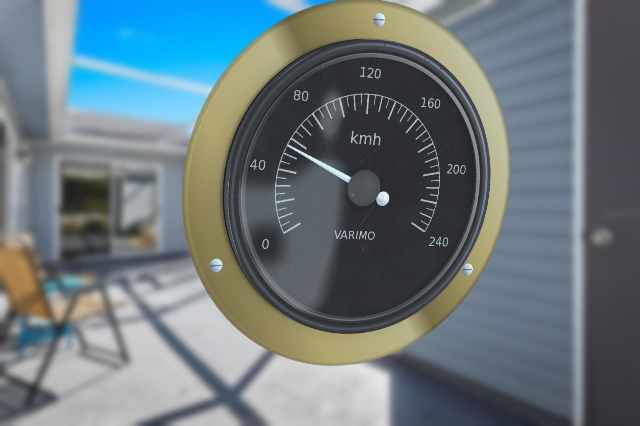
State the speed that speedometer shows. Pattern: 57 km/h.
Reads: 55 km/h
